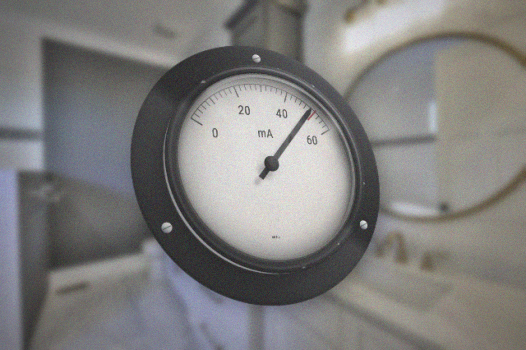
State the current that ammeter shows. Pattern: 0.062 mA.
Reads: 50 mA
